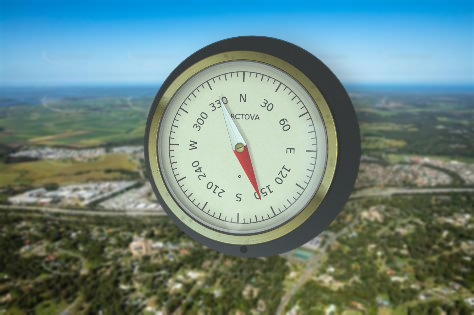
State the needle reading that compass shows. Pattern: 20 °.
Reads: 155 °
